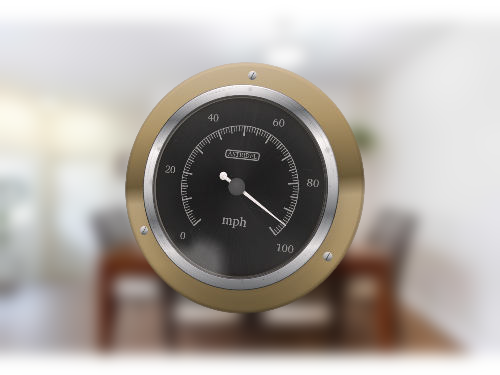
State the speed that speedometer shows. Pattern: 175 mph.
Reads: 95 mph
